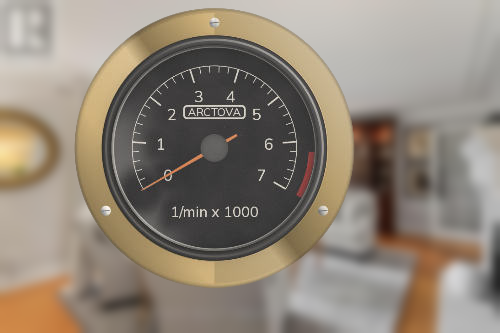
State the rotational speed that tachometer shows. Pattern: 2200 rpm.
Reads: 0 rpm
